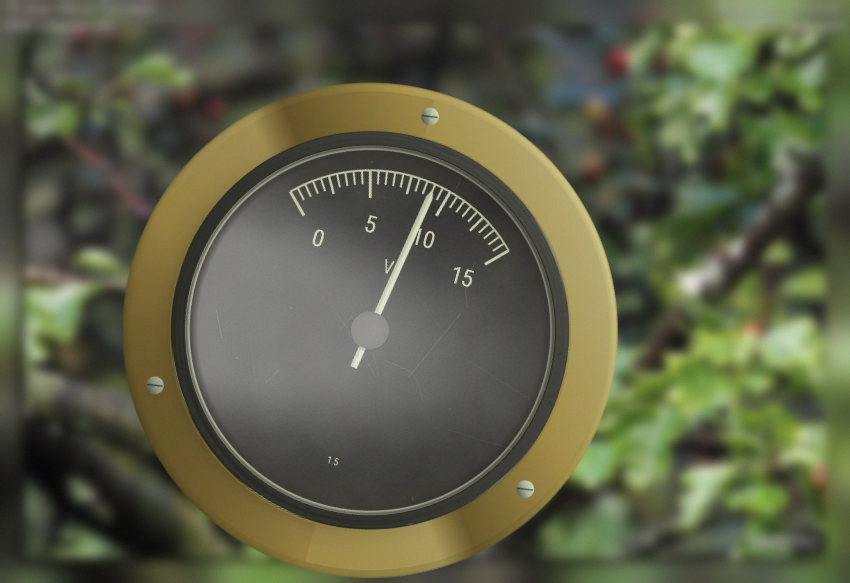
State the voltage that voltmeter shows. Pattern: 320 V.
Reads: 9 V
